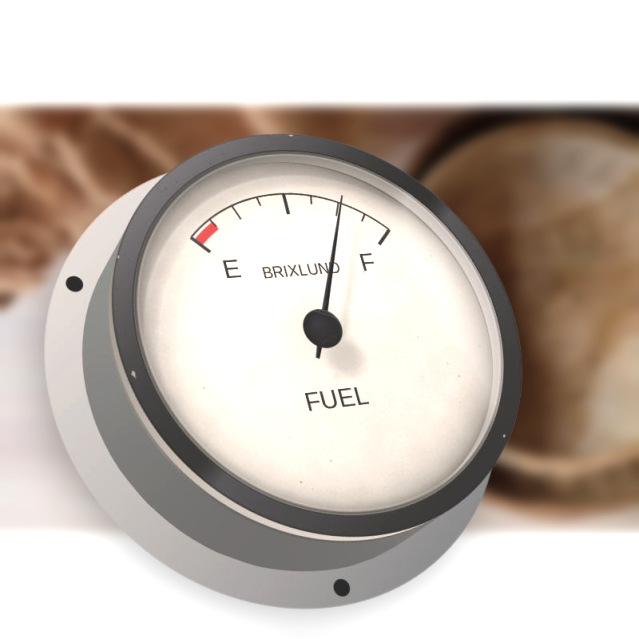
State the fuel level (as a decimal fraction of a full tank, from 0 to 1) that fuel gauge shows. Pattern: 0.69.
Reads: 0.75
